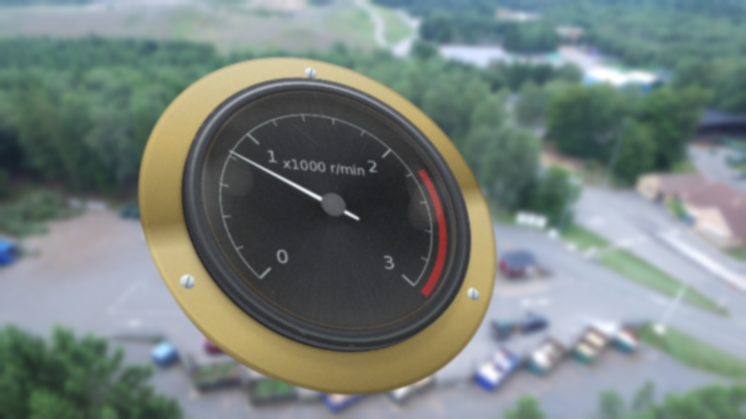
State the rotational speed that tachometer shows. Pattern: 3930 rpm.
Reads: 800 rpm
